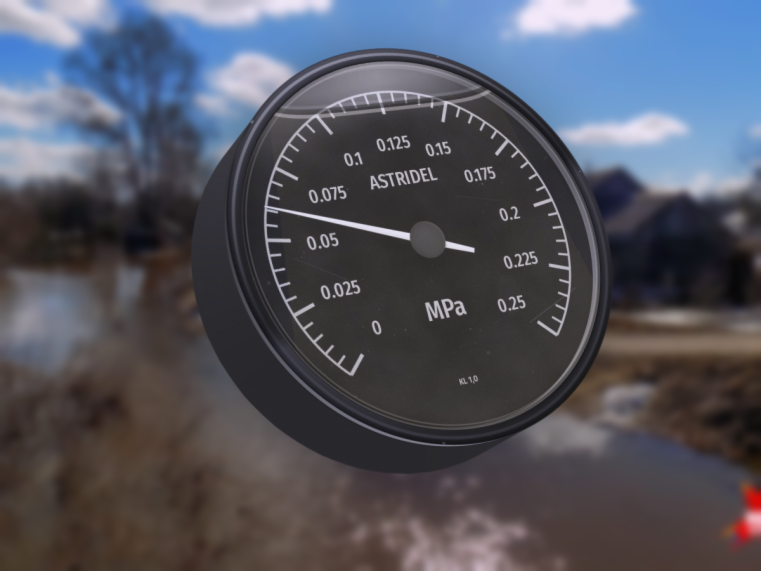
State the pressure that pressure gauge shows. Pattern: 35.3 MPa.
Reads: 0.06 MPa
